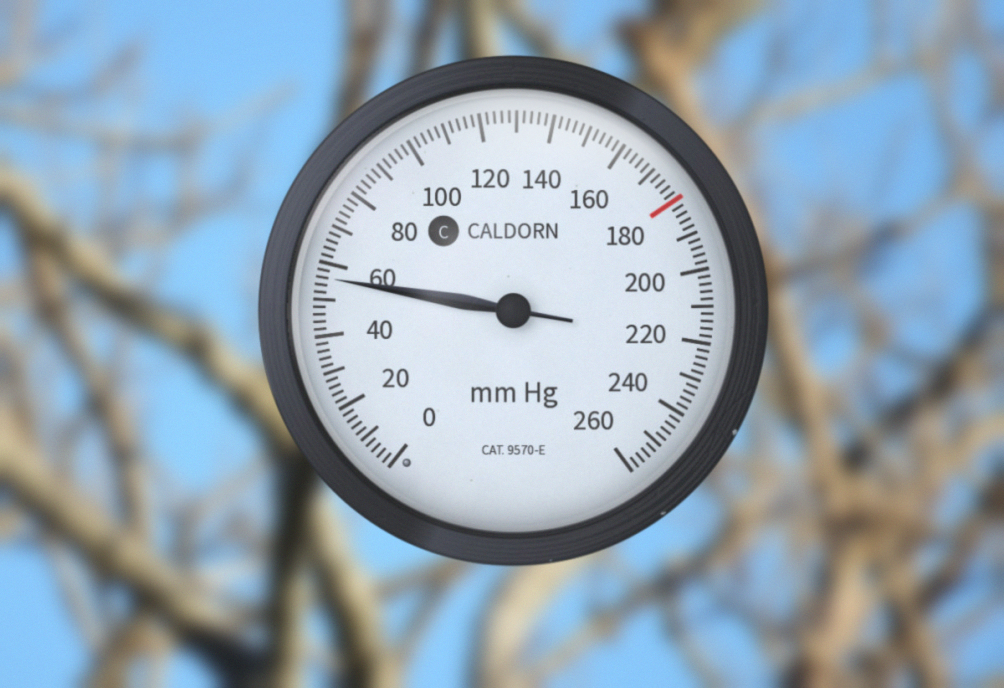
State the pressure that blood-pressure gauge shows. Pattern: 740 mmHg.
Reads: 56 mmHg
